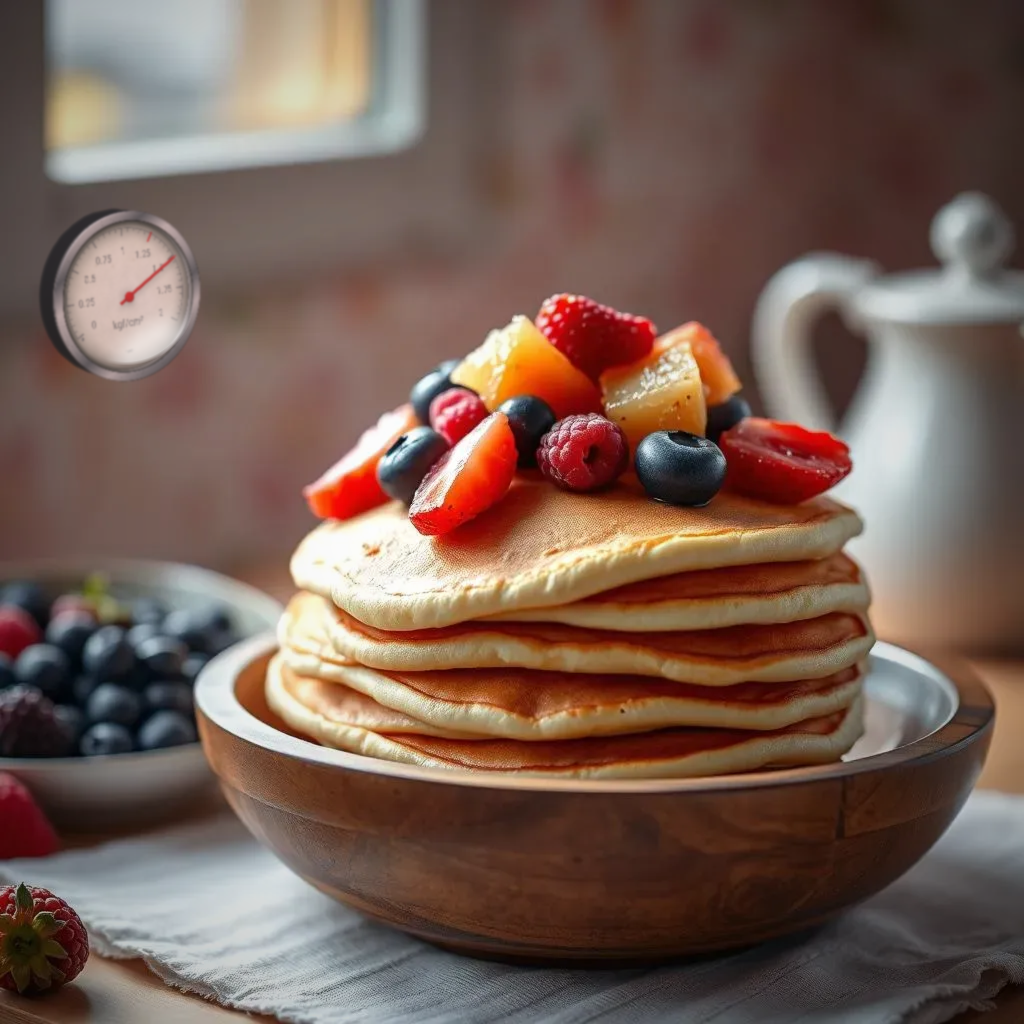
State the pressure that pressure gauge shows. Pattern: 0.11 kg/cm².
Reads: 1.5 kg/cm²
